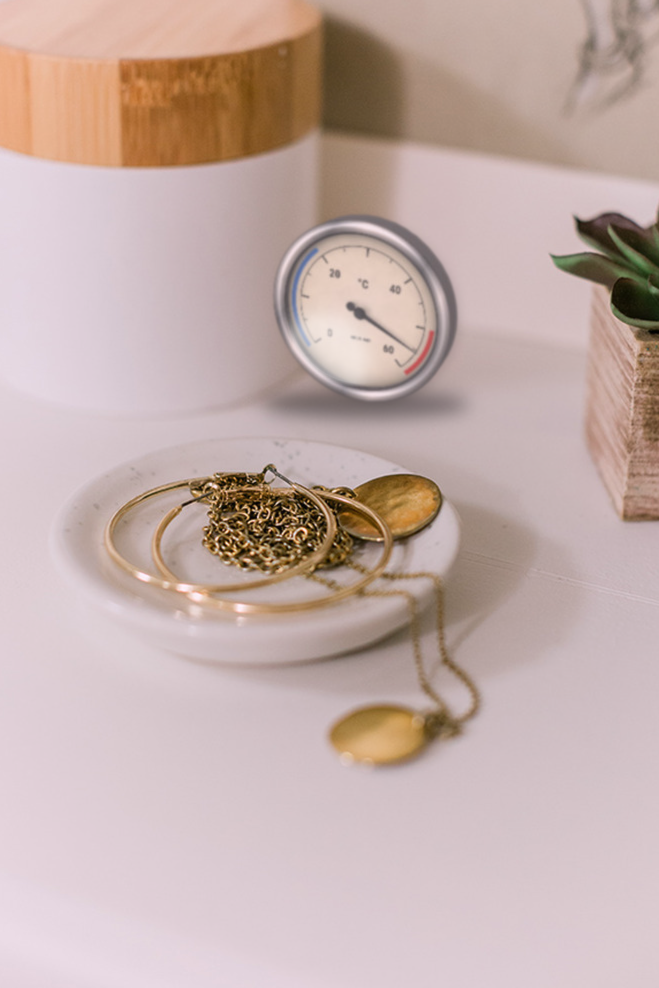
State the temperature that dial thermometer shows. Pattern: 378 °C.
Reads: 55 °C
